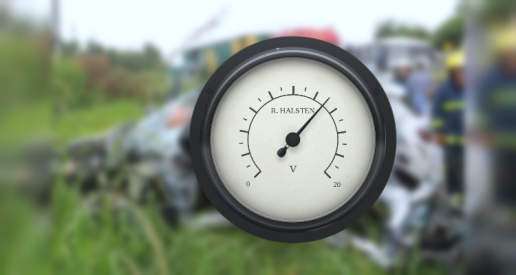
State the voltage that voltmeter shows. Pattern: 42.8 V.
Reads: 13 V
